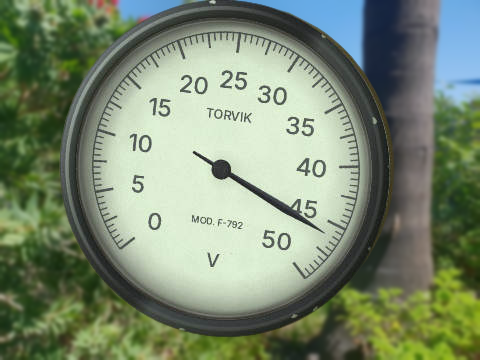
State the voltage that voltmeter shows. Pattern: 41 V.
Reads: 46 V
